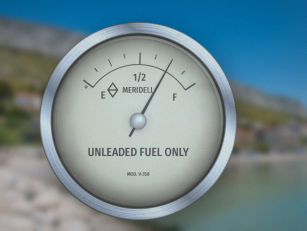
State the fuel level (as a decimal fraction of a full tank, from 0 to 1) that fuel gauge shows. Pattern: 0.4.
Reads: 0.75
